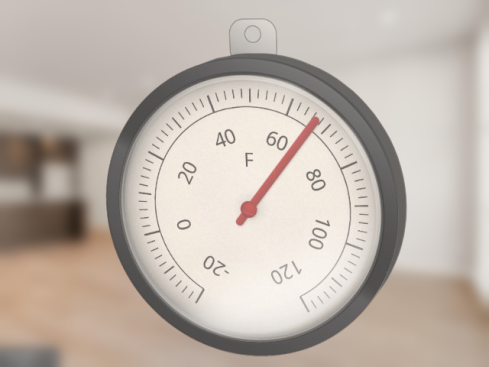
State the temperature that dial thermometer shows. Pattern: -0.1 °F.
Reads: 67 °F
